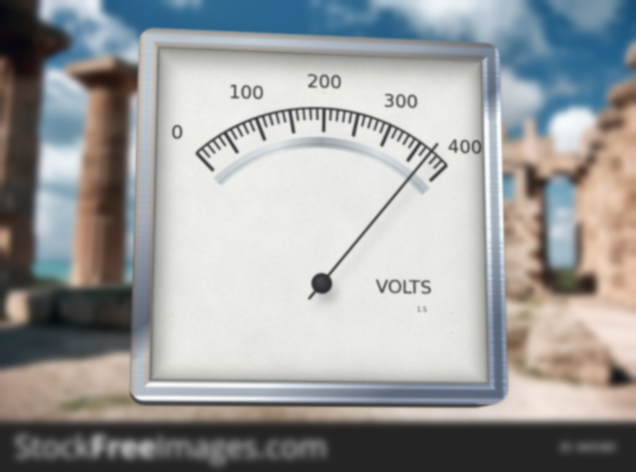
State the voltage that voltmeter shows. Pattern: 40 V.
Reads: 370 V
